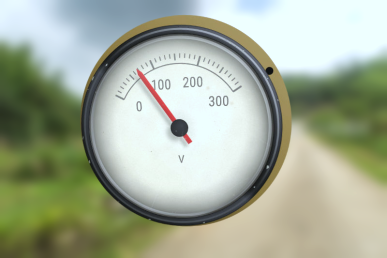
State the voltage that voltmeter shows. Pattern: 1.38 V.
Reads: 70 V
